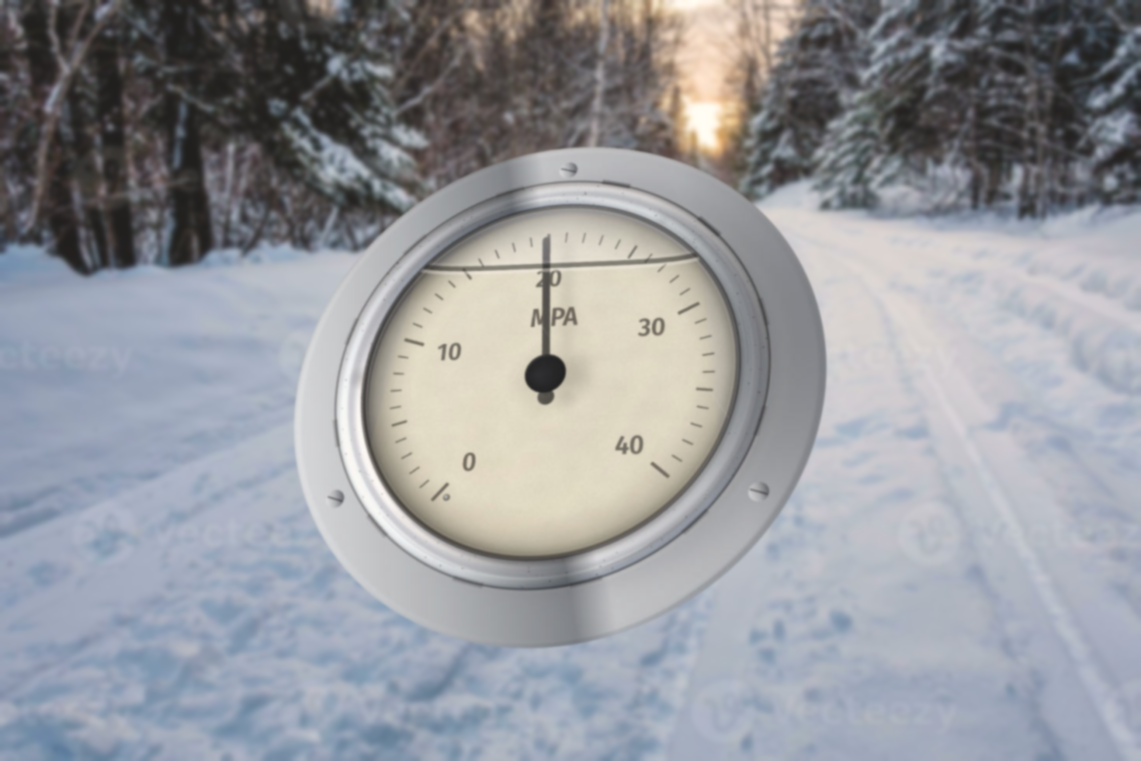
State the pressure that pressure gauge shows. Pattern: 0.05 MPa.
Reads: 20 MPa
